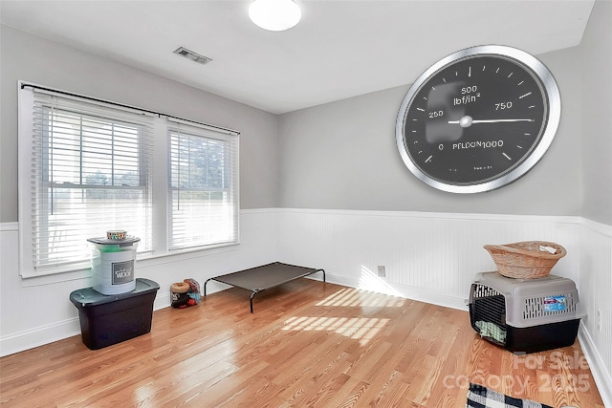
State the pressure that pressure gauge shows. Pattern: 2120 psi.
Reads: 850 psi
